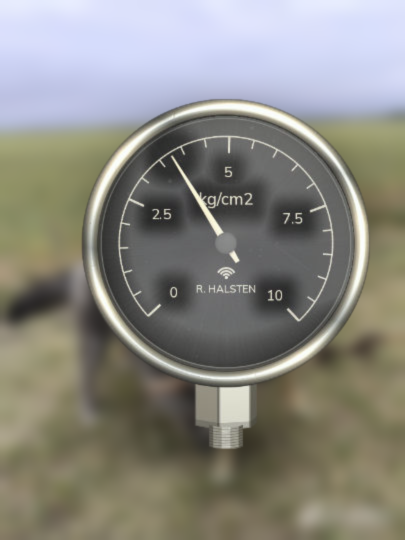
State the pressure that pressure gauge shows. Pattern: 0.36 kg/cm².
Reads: 3.75 kg/cm²
